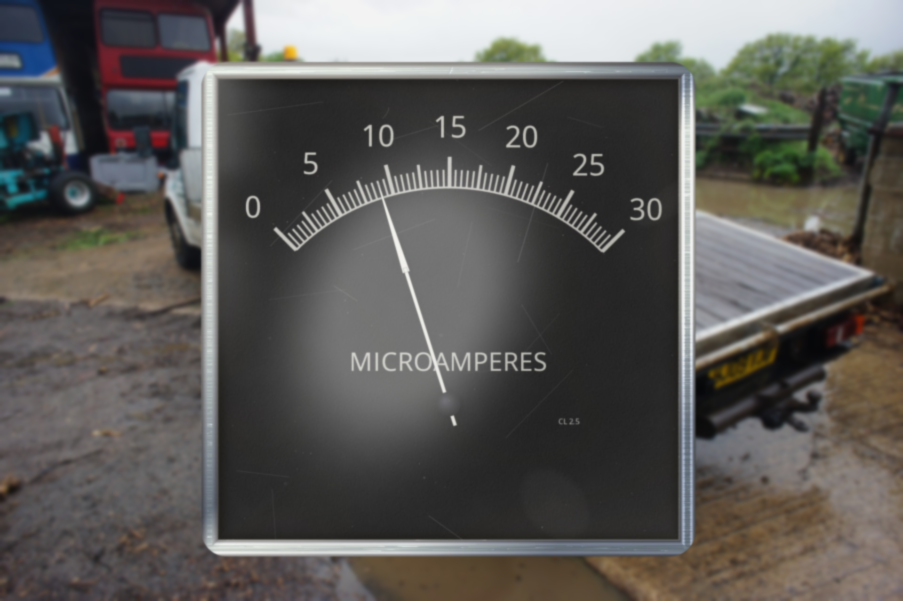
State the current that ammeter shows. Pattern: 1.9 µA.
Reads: 9 µA
